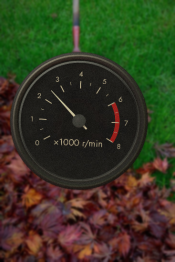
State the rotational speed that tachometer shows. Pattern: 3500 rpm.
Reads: 2500 rpm
